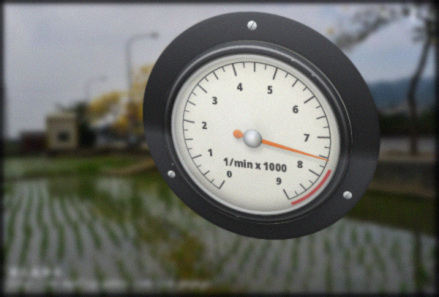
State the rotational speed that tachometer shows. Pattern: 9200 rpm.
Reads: 7500 rpm
